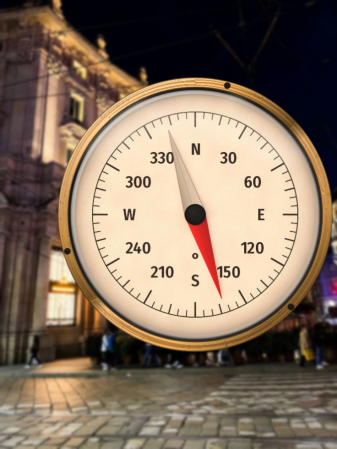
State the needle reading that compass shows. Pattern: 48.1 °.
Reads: 162.5 °
